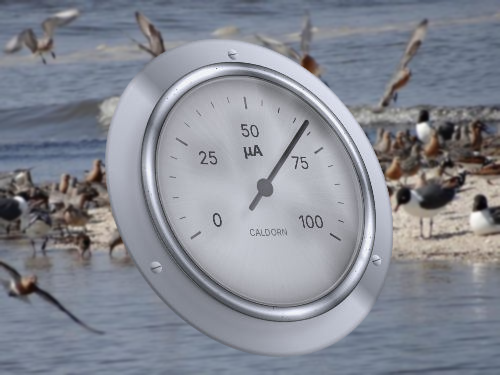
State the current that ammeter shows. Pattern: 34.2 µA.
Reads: 67.5 µA
